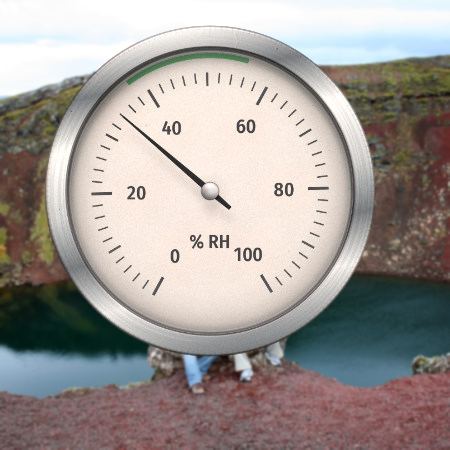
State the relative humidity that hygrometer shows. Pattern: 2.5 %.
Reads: 34 %
